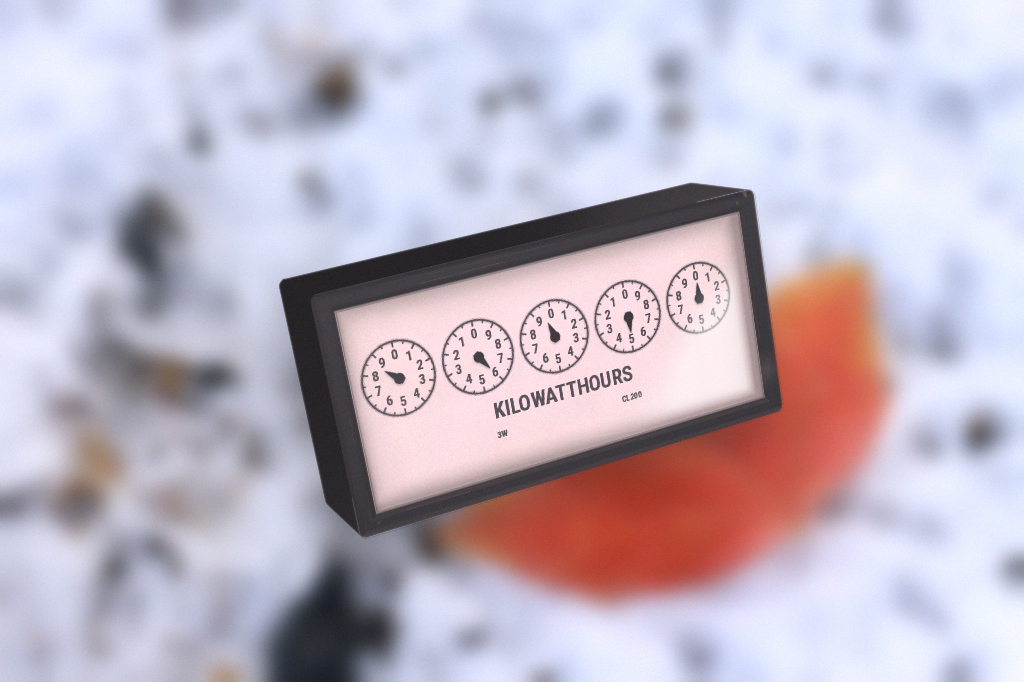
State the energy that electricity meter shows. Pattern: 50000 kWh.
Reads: 85950 kWh
